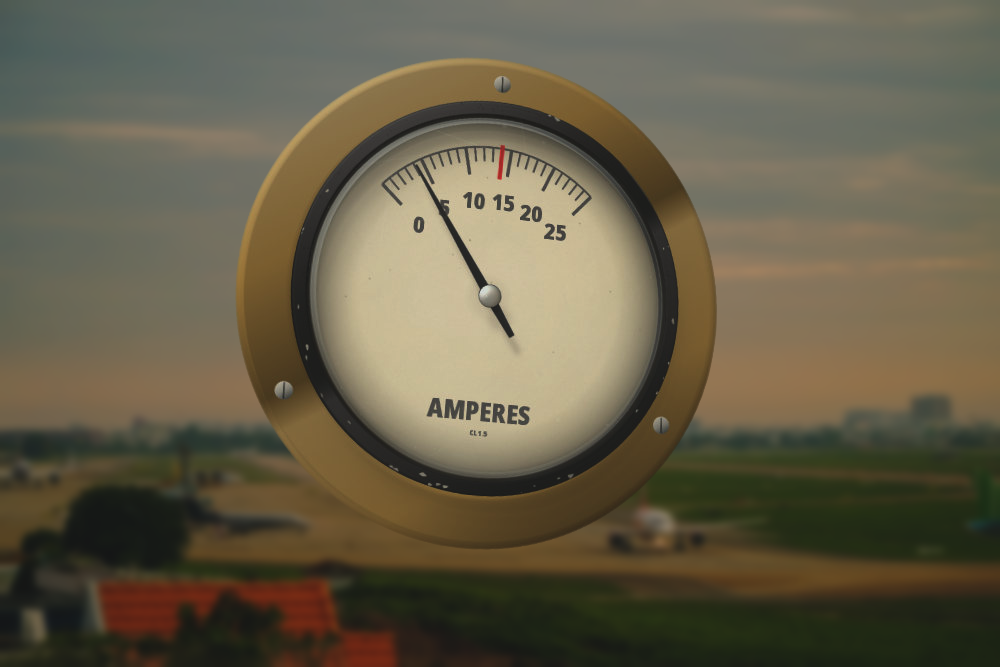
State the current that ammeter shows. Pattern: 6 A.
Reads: 4 A
